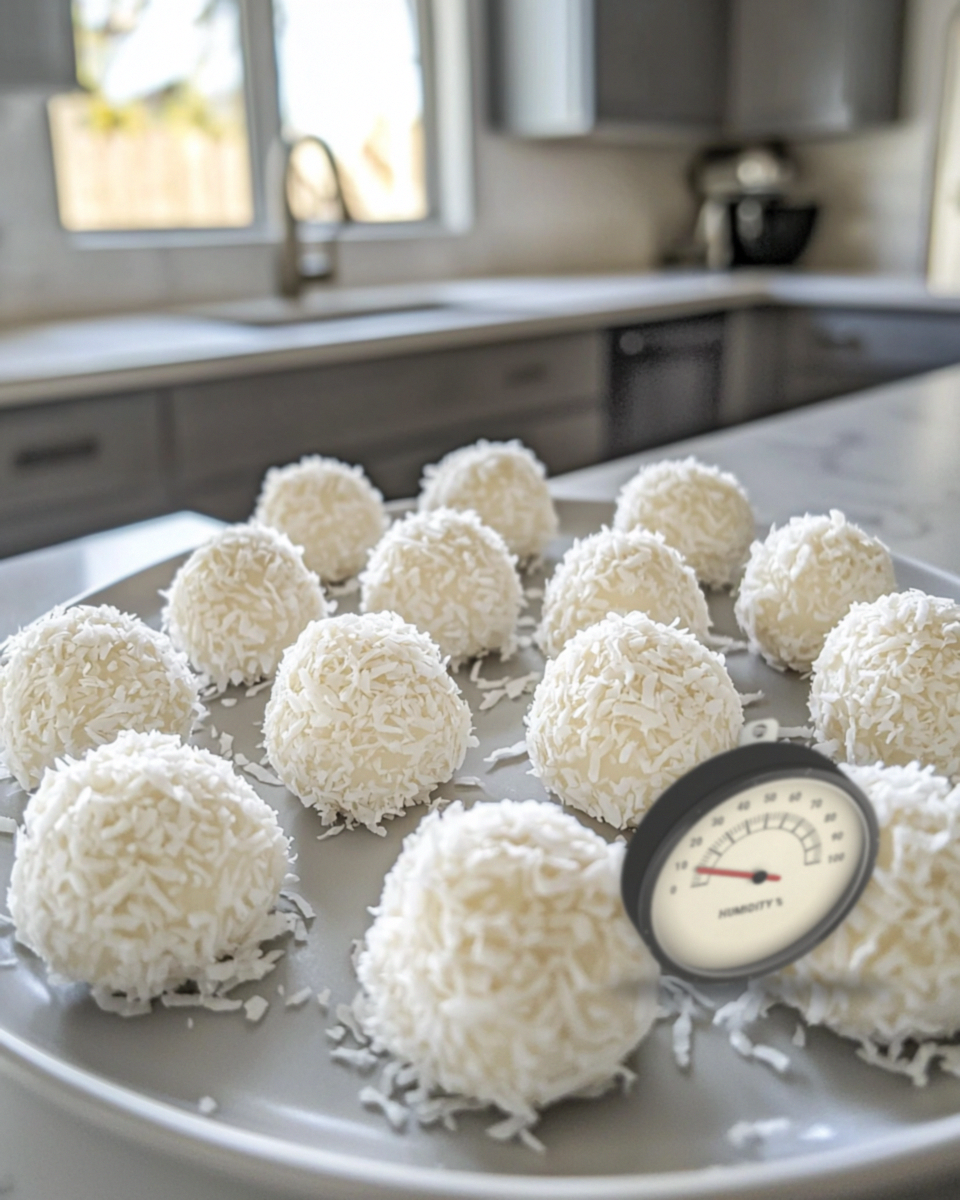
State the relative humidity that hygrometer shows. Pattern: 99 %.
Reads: 10 %
